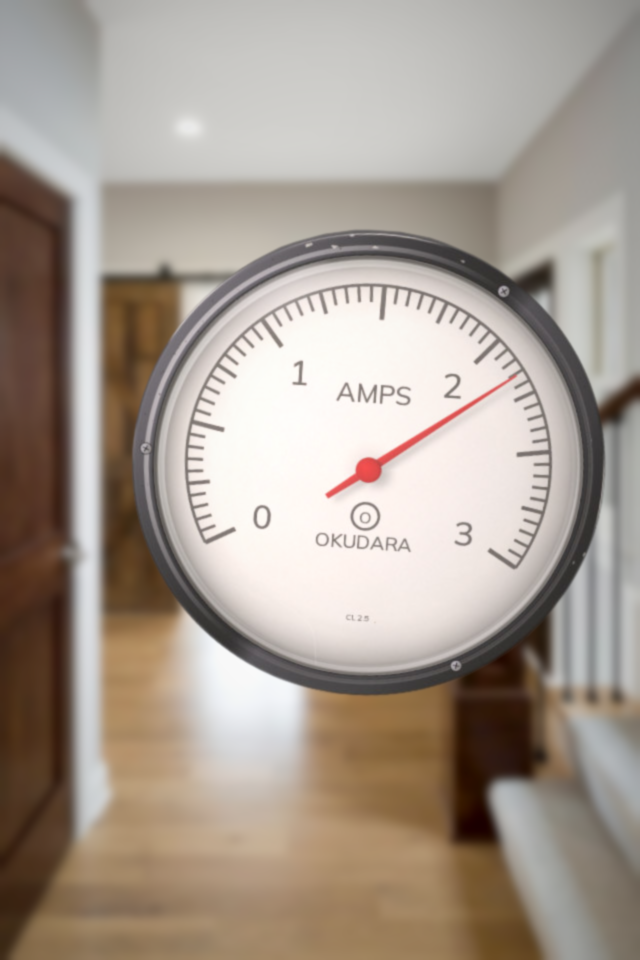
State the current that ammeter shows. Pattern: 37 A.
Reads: 2.15 A
